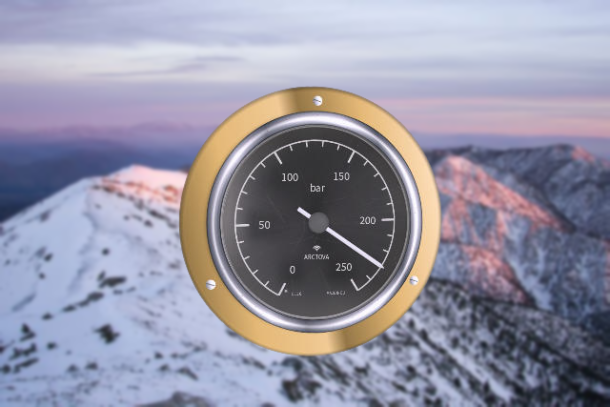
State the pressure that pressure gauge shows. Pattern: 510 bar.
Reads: 230 bar
